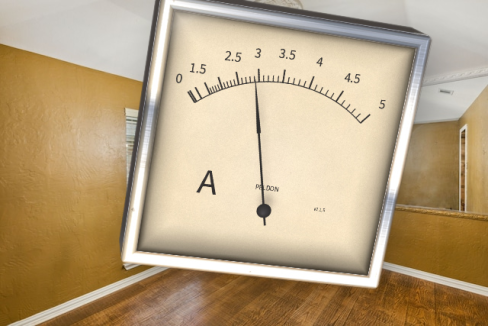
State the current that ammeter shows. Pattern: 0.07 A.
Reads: 2.9 A
